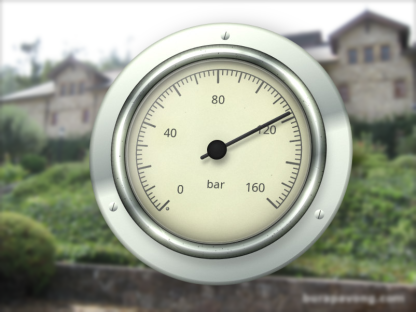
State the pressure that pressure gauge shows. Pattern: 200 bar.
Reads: 118 bar
